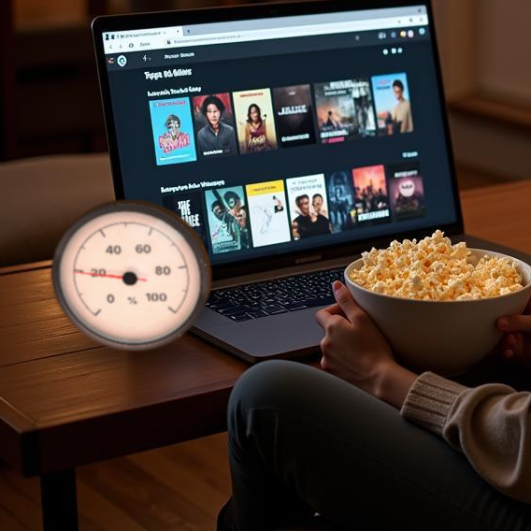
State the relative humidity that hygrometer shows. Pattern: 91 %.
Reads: 20 %
